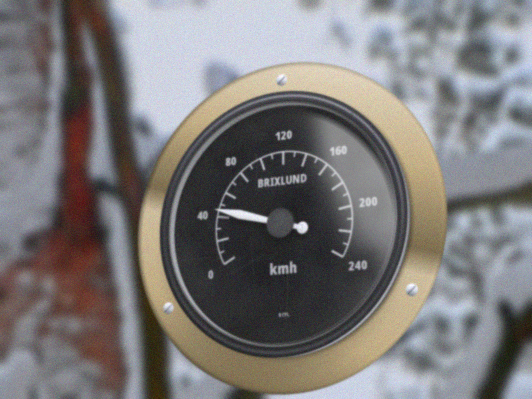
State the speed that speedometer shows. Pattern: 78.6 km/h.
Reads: 45 km/h
